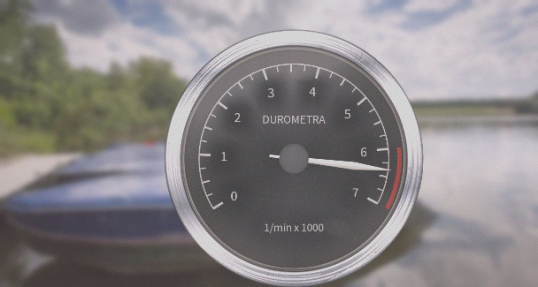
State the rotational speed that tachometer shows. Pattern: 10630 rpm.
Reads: 6375 rpm
